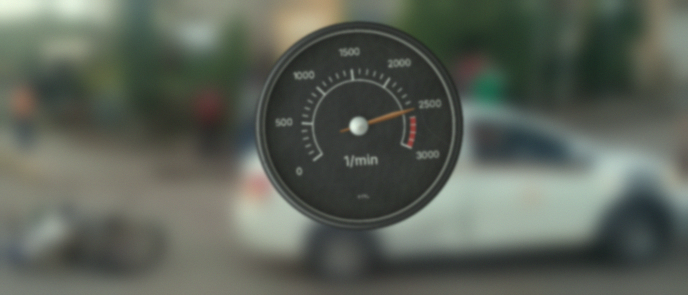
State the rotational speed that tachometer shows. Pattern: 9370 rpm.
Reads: 2500 rpm
